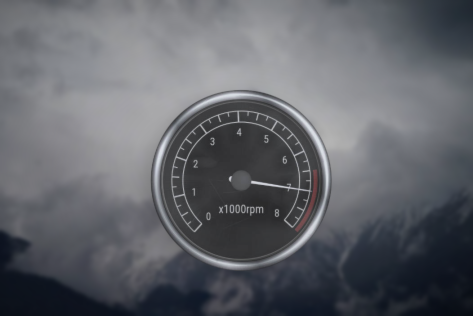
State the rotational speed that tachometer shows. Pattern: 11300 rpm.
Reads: 7000 rpm
